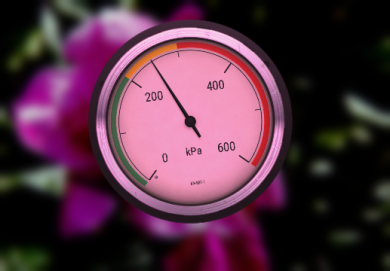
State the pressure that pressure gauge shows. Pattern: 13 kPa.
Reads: 250 kPa
